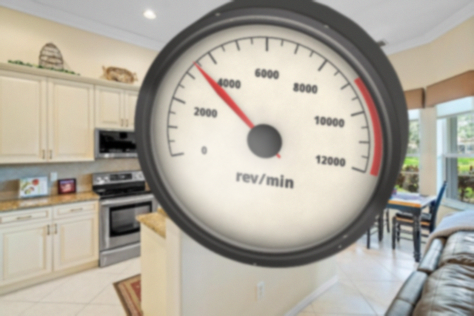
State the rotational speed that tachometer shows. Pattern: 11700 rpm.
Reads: 3500 rpm
